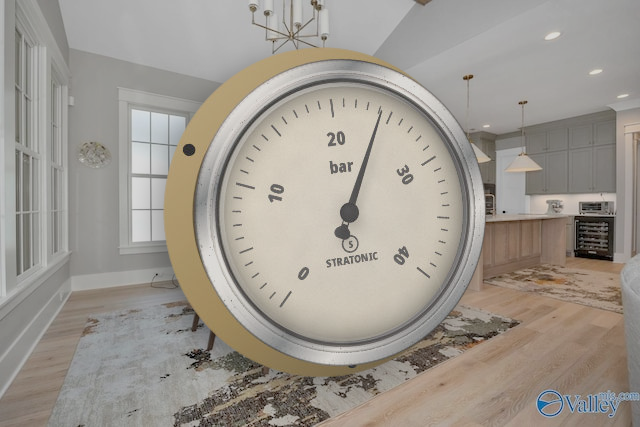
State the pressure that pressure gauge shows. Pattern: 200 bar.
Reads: 24 bar
